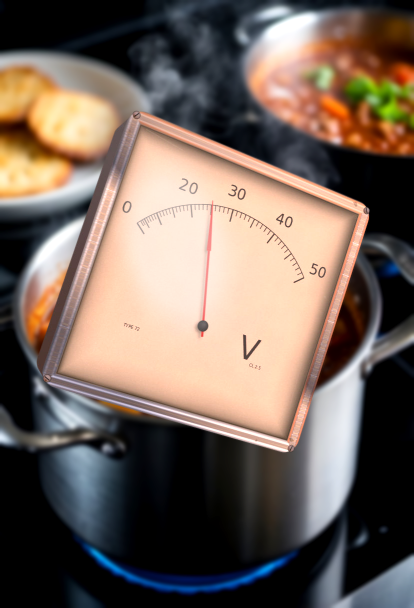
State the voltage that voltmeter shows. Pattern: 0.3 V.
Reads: 25 V
